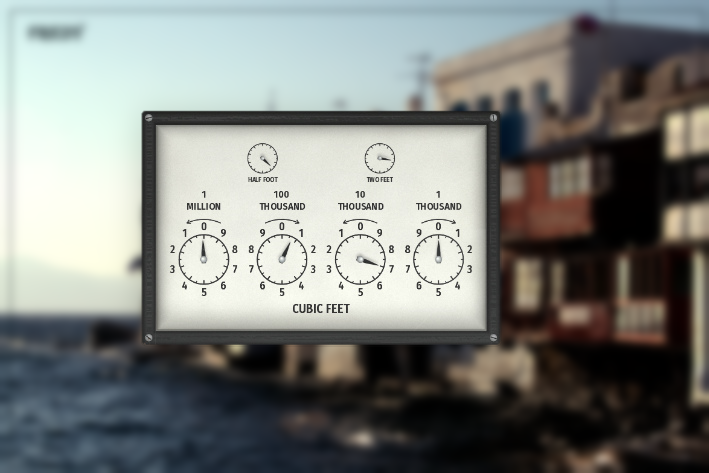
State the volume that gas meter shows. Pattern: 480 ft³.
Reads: 7000 ft³
